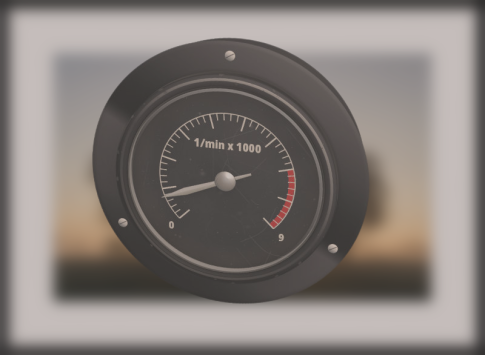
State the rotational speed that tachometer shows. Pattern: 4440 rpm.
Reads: 800 rpm
